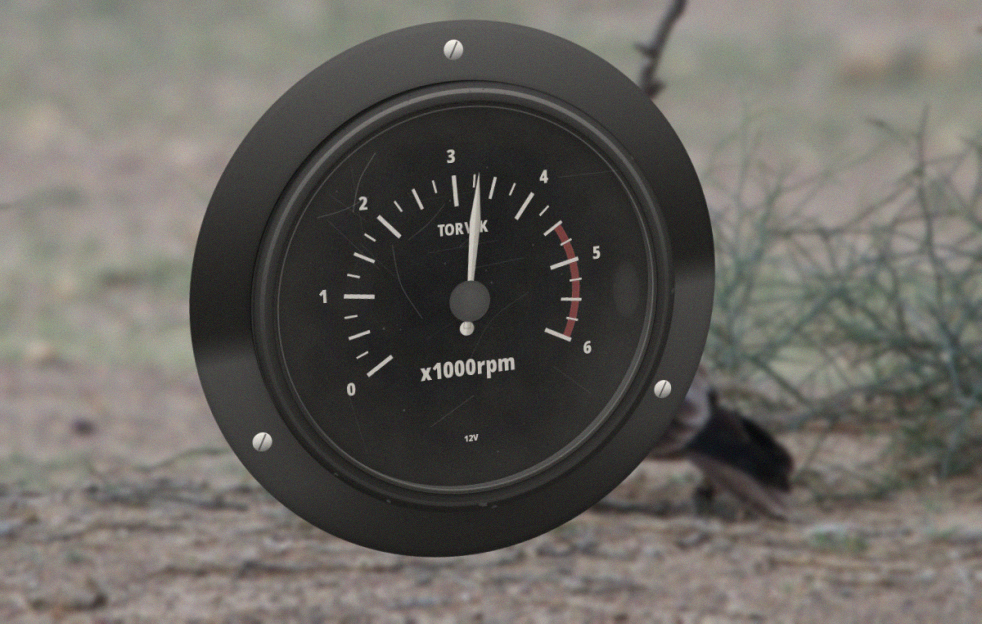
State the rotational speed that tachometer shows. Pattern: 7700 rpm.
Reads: 3250 rpm
